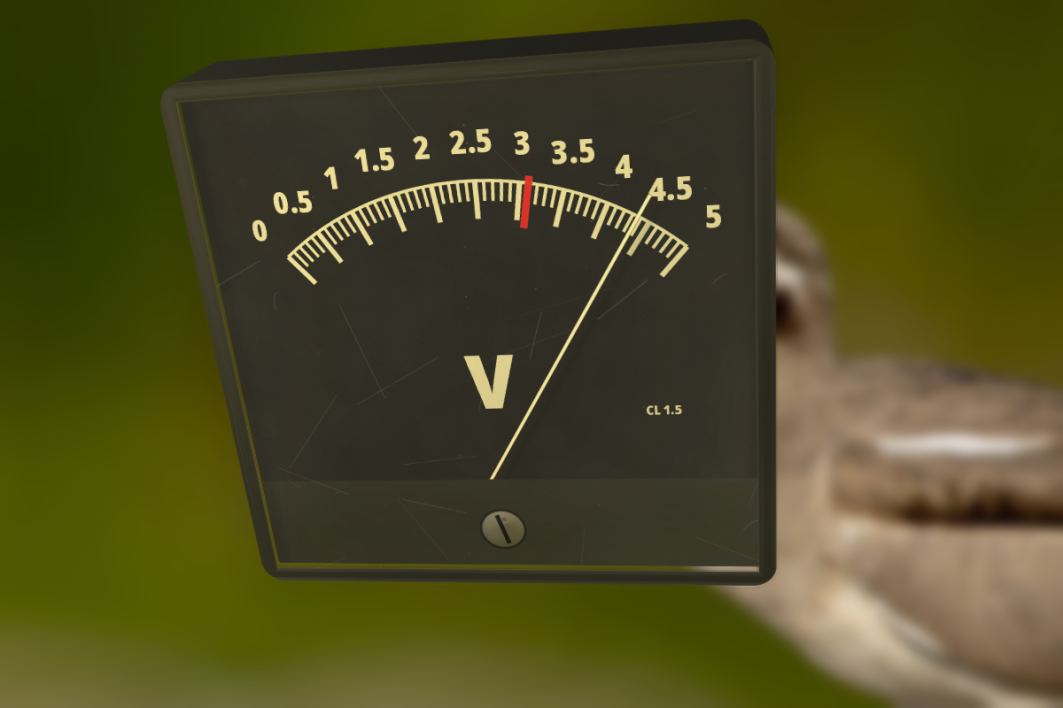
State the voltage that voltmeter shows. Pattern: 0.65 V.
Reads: 4.35 V
